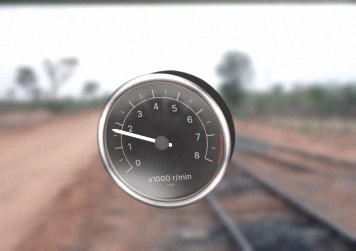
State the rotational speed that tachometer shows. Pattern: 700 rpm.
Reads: 1750 rpm
